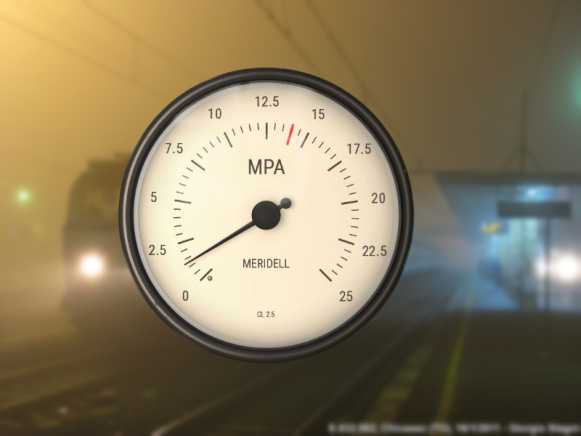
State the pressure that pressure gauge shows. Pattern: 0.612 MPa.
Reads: 1.25 MPa
